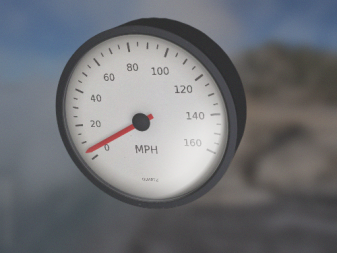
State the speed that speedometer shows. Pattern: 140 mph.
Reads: 5 mph
